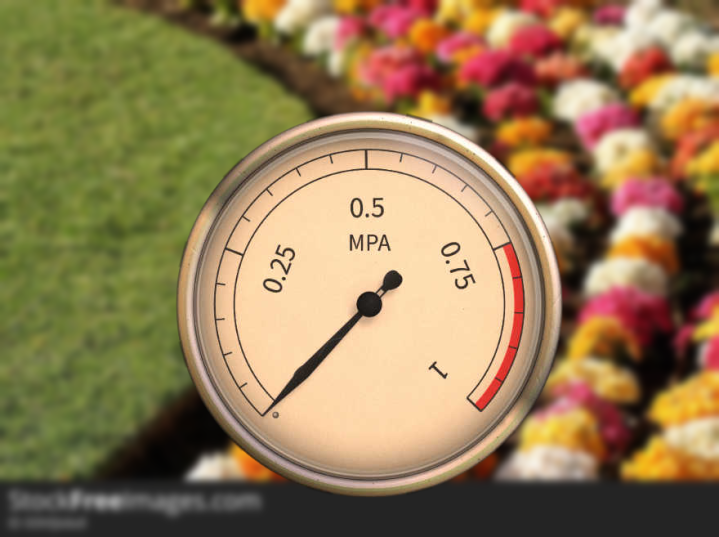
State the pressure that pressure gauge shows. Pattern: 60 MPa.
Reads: 0 MPa
